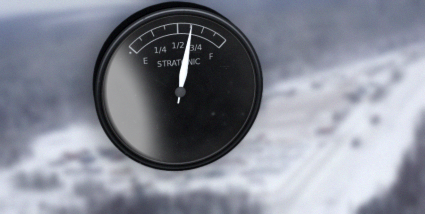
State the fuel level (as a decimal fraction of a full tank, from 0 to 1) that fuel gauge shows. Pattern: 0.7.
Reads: 0.625
